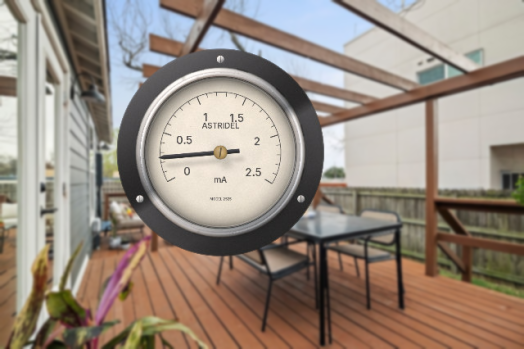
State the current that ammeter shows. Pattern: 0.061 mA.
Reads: 0.25 mA
